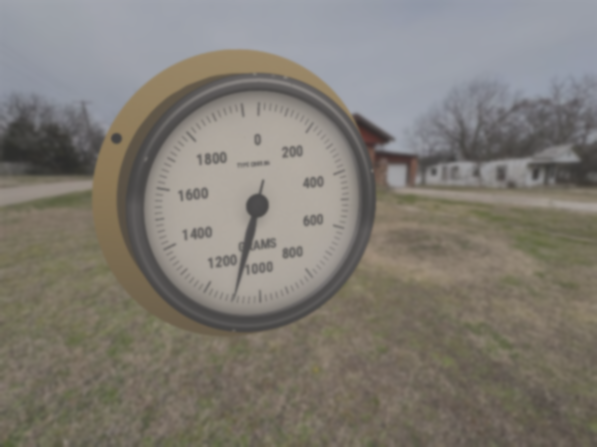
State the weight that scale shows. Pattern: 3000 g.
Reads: 1100 g
